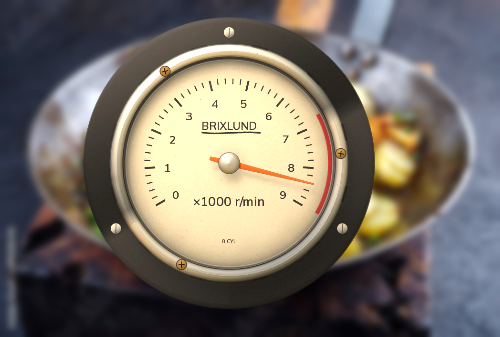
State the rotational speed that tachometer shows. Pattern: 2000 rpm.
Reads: 8400 rpm
